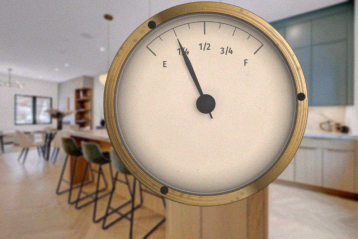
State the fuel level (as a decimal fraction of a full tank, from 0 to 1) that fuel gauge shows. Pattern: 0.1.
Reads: 0.25
